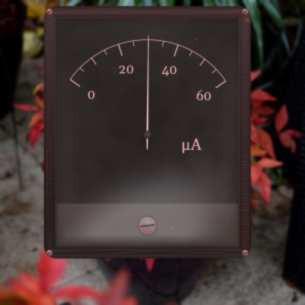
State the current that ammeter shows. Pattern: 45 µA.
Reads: 30 µA
